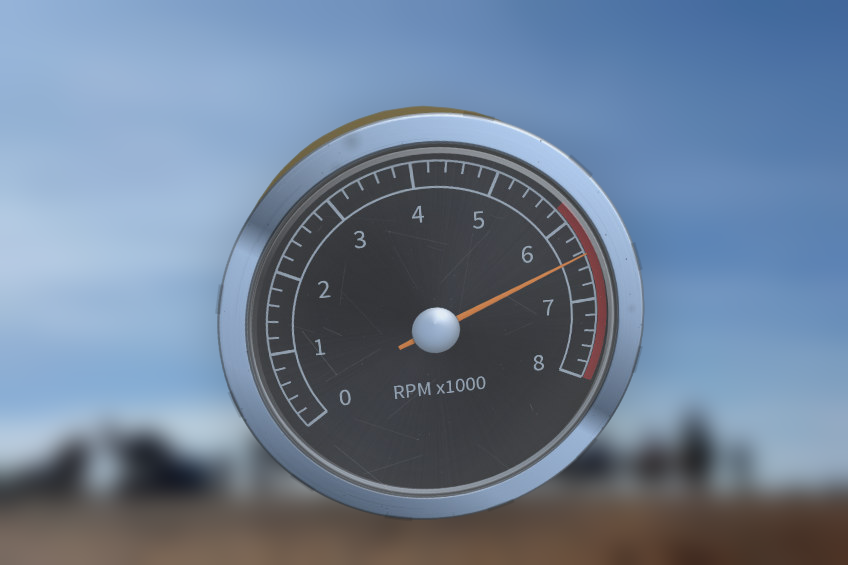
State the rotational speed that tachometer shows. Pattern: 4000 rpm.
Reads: 6400 rpm
